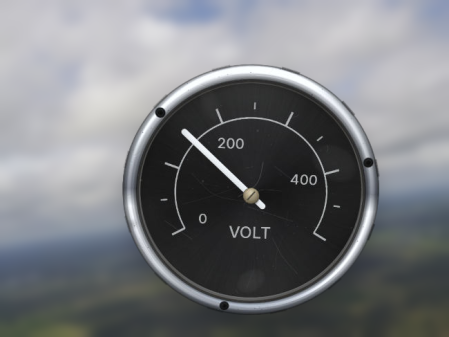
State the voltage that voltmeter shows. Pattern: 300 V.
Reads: 150 V
